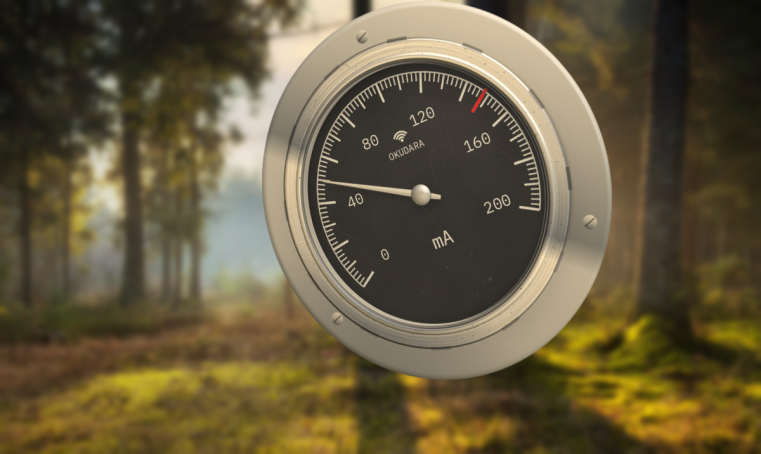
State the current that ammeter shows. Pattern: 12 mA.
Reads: 50 mA
